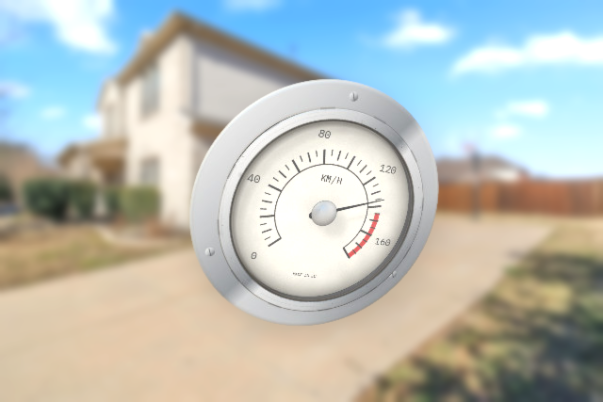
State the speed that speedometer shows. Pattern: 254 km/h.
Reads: 135 km/h
